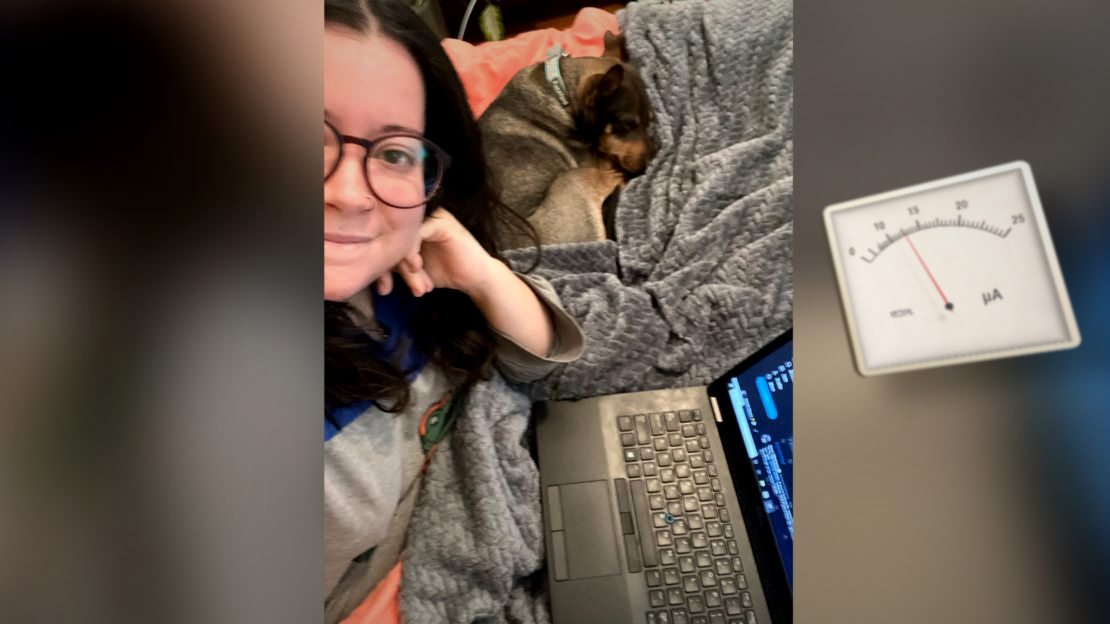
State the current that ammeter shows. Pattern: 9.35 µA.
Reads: 12.5 µA
